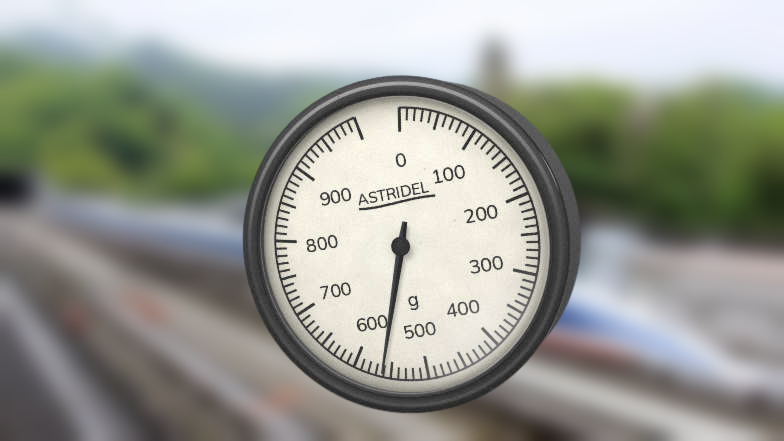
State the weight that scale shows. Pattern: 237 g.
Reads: 560 g
